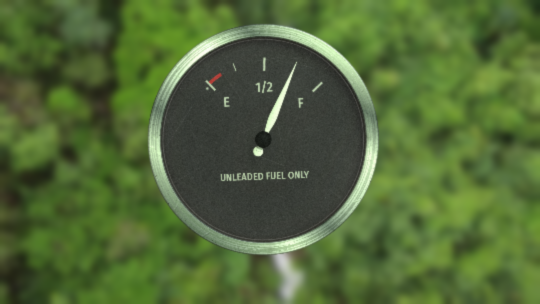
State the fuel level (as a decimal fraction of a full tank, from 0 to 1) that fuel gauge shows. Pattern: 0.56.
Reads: 0.75
